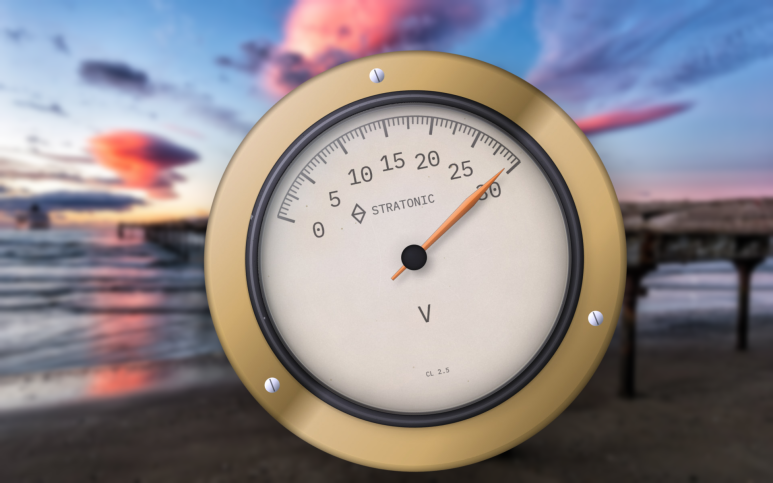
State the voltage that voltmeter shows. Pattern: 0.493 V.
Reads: 29.5 V
